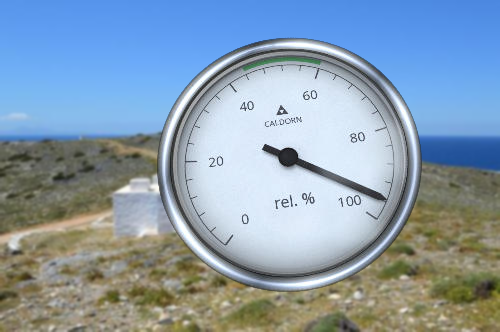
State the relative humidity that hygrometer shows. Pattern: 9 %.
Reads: 96 %
